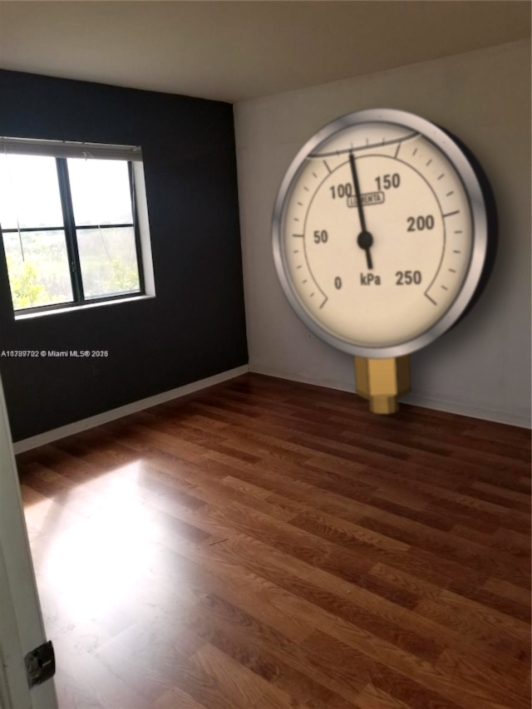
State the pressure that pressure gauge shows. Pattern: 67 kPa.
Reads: 120 kPa
